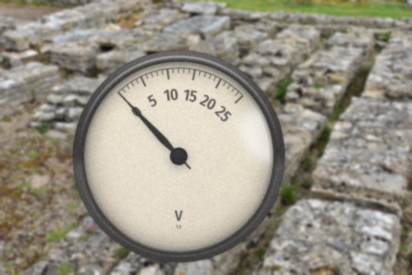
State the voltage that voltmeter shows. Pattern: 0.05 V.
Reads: 0 V
